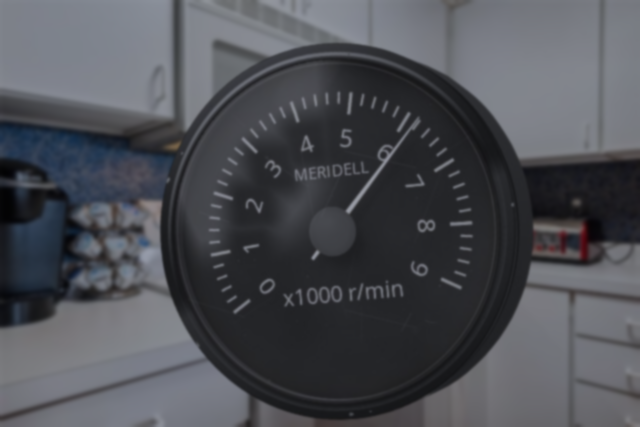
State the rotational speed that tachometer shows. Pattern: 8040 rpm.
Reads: 6200 rpm
